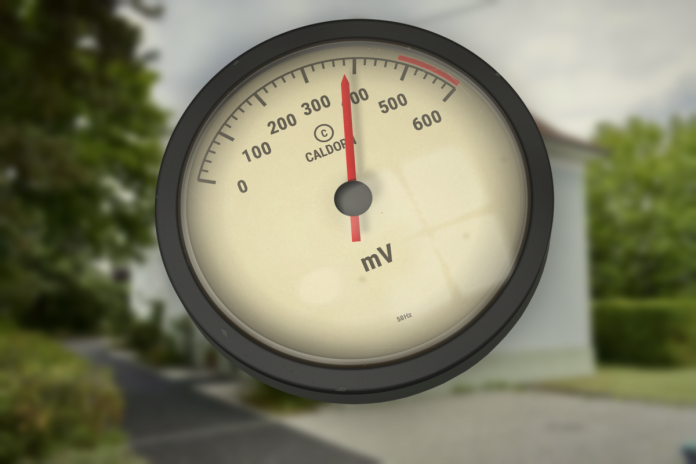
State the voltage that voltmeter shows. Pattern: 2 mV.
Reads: 380 mV
